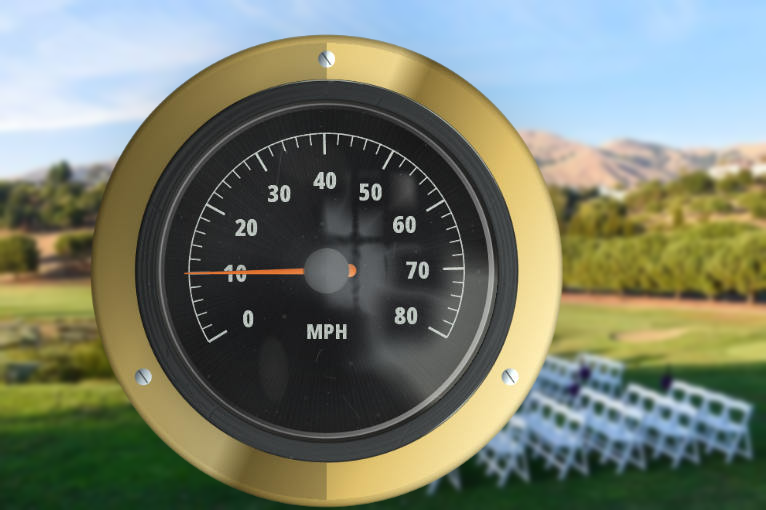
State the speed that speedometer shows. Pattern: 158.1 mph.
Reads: 10 mph
